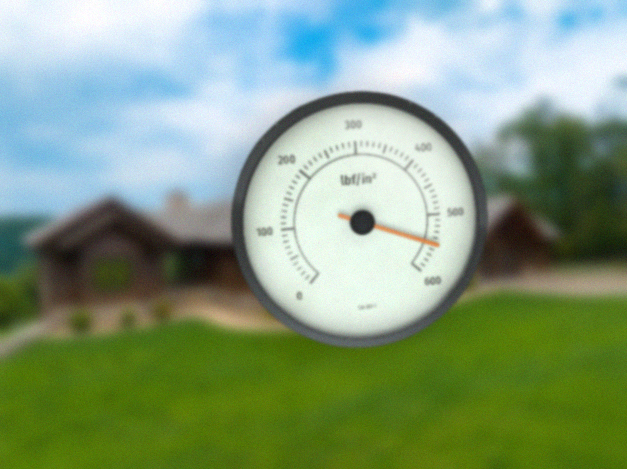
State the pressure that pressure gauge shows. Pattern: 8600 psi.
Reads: 550 psi
